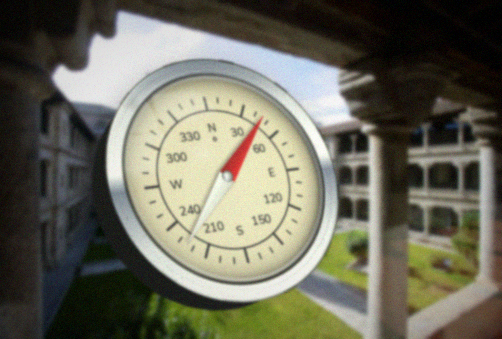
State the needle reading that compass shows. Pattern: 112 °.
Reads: 45 °
